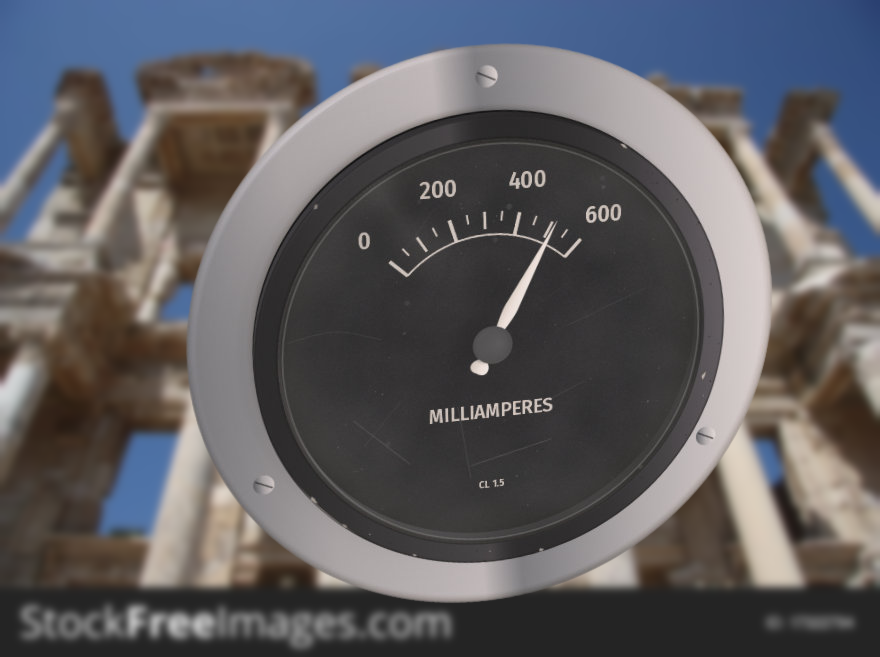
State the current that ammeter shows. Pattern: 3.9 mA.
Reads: 500 mA
